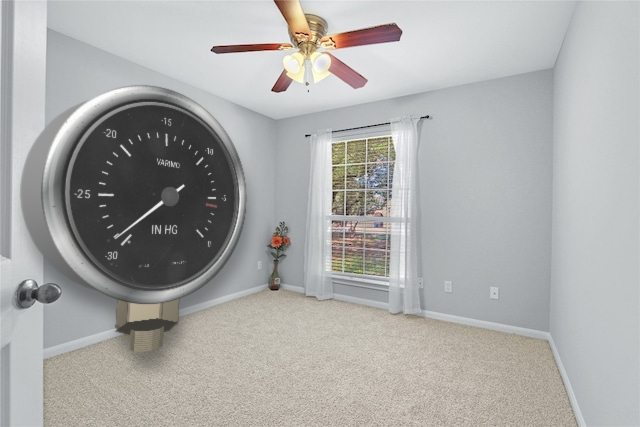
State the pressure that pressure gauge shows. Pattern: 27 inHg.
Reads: -29 inHg
